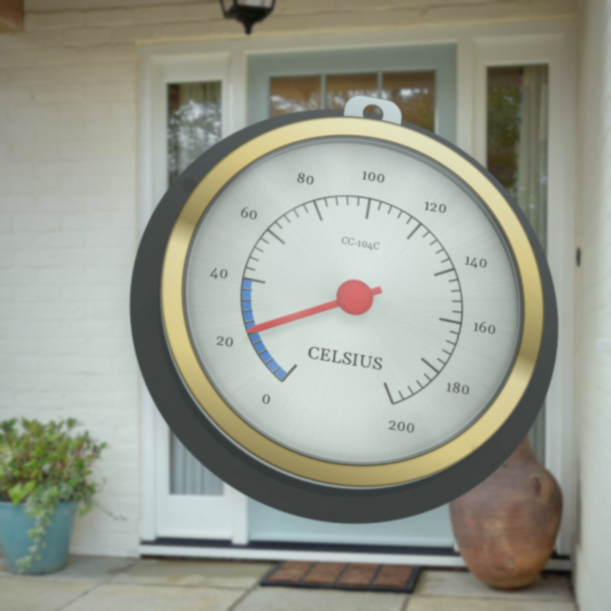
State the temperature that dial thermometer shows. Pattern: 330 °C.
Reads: 20 °C
